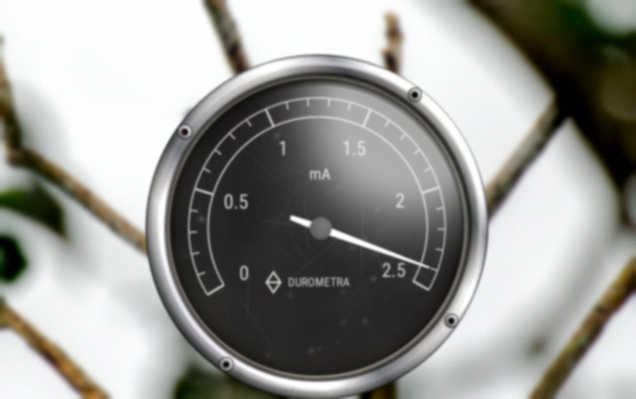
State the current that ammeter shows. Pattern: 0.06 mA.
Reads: 2.4 mA
